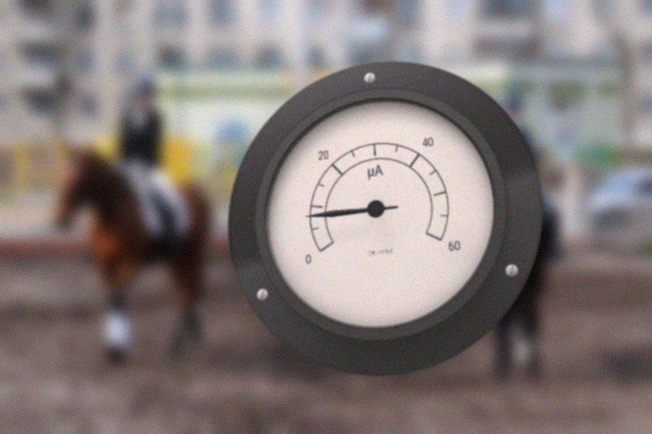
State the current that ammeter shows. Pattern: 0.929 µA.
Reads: 7.5 µA
